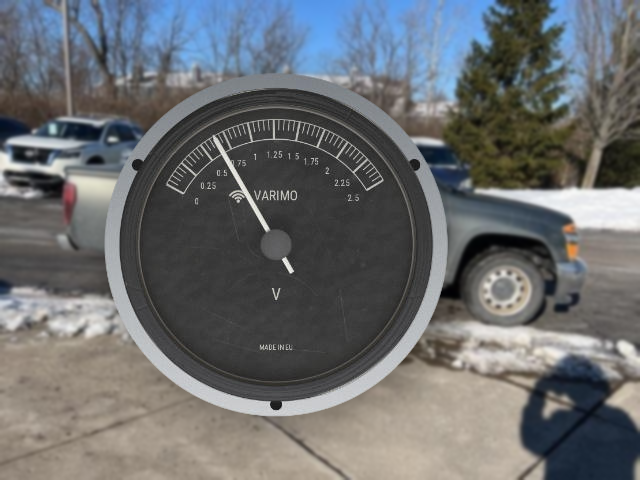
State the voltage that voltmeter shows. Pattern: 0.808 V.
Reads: 0.65 V
